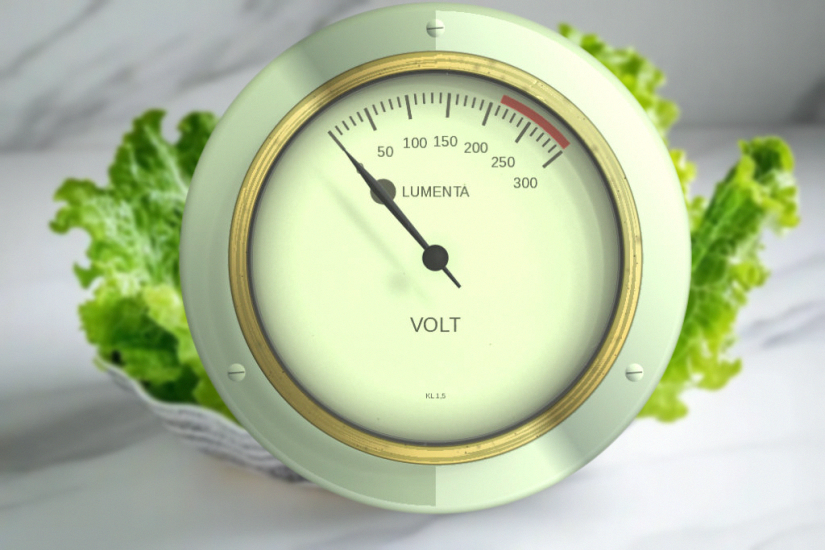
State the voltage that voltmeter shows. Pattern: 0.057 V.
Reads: 0 V
